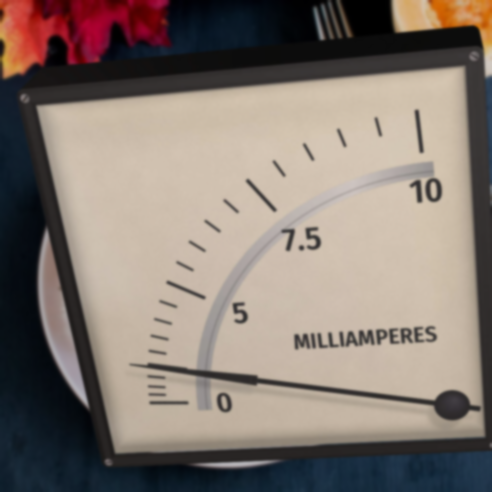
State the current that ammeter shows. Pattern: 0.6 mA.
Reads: 2.5 mA
